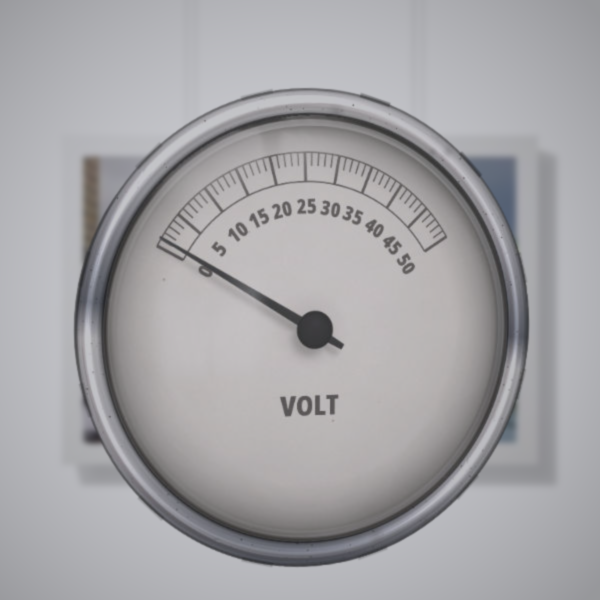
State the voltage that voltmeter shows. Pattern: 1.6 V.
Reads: 1 V
